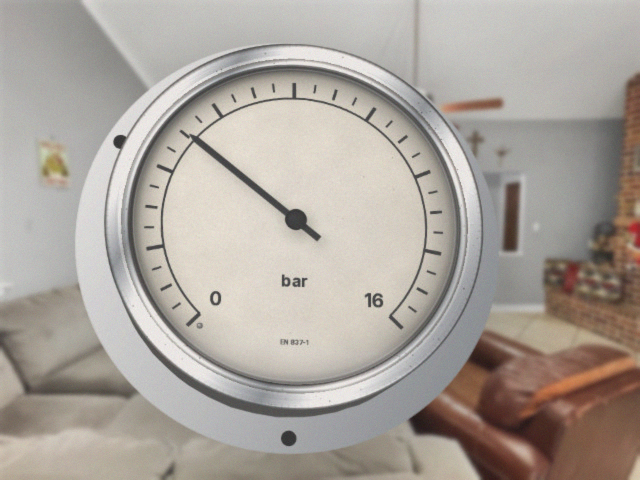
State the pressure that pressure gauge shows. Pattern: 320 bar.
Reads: 5 bar
